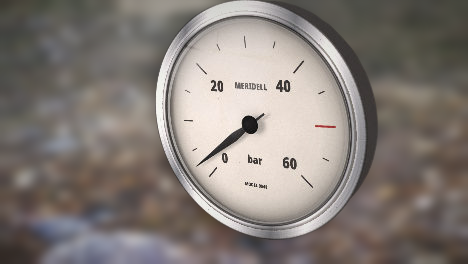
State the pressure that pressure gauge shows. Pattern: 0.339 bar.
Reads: 2.5 bar
